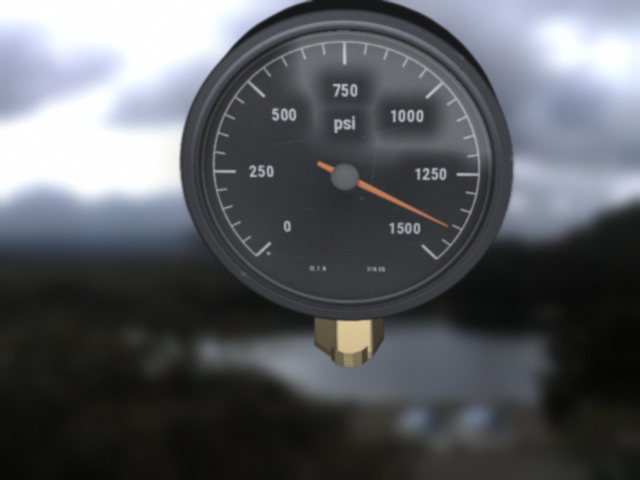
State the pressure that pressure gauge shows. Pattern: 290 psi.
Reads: 1400 psi
